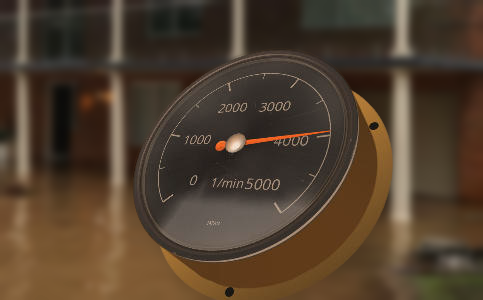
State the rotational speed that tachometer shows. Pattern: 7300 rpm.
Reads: 4000 rpm
